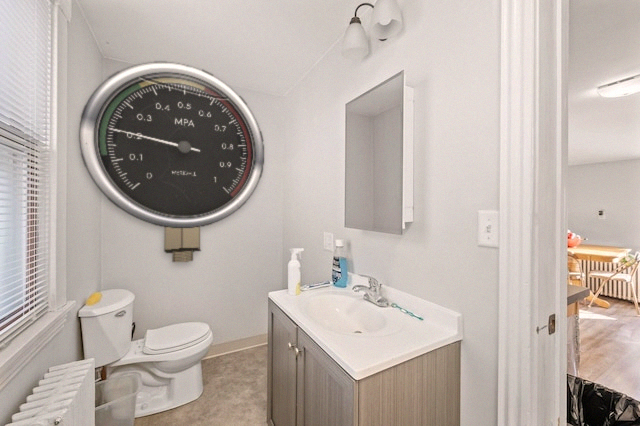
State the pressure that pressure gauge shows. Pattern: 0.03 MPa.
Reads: 0.2 MPa
